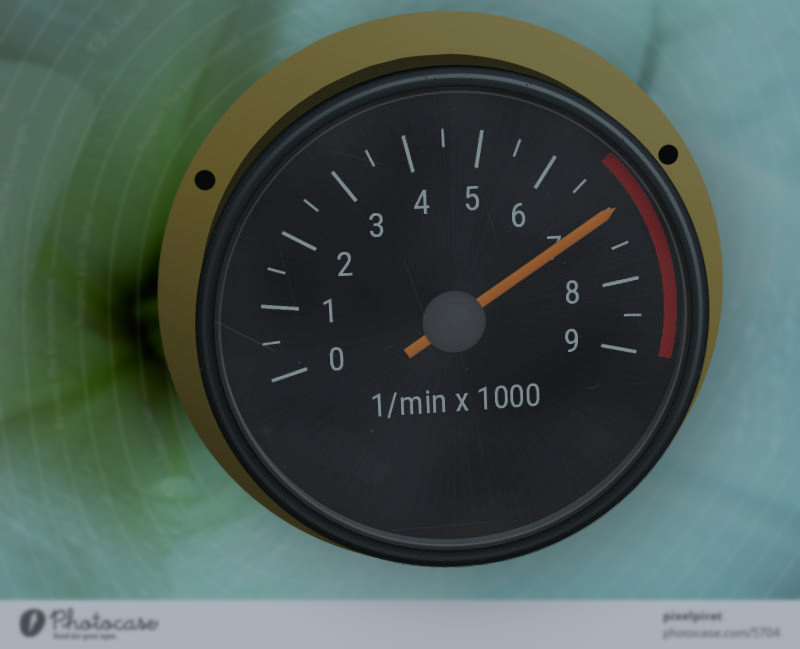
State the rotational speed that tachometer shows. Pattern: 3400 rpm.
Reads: 7000 rpm
